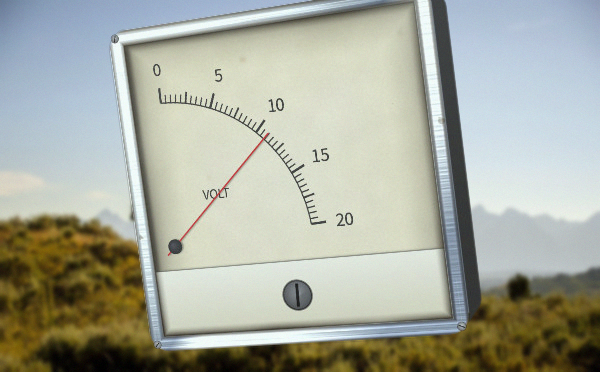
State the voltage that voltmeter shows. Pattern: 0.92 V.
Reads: 11 V
